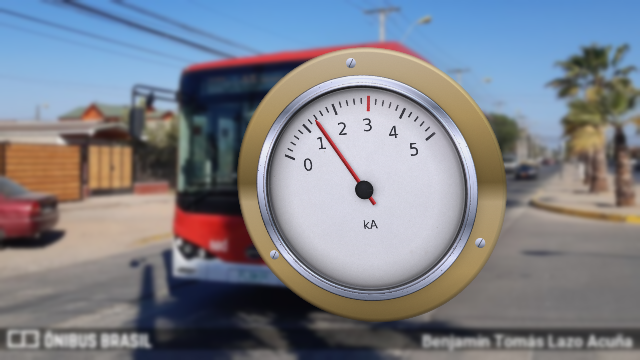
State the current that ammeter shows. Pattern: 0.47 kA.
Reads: 1.4 kA
